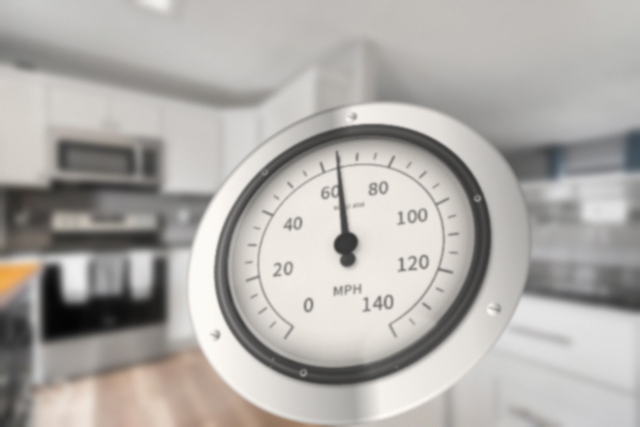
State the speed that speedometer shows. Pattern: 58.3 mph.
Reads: 65 mph
